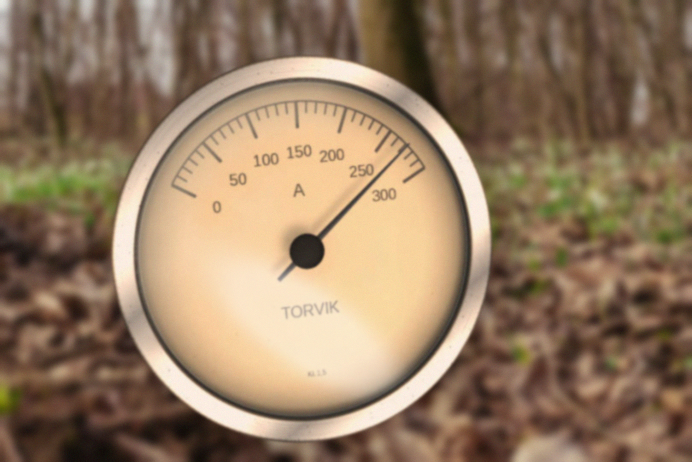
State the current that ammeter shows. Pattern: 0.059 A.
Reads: 270 A
